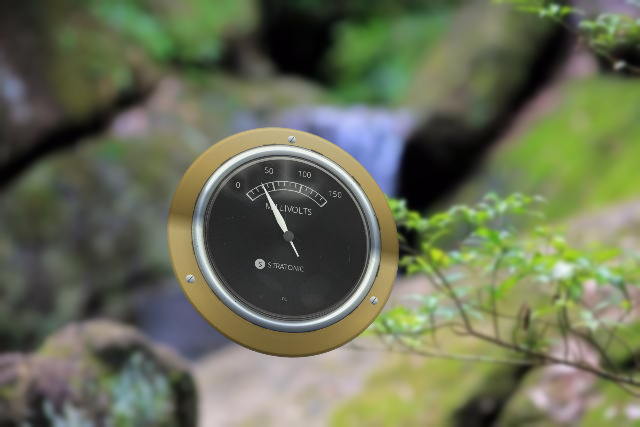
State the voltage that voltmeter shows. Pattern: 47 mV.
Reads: 30 mV
